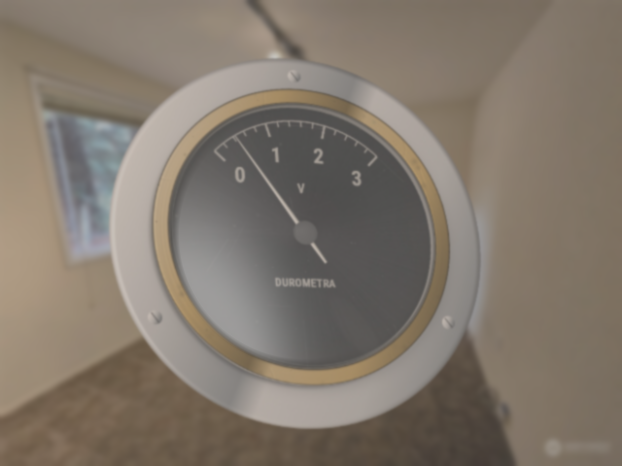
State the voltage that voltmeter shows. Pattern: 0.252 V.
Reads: 0.4 V
